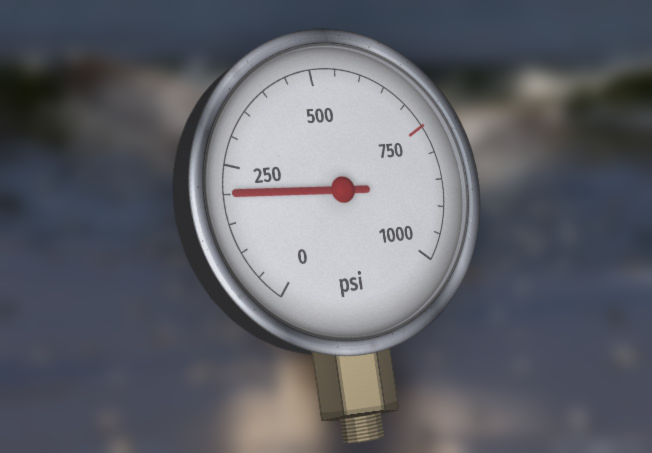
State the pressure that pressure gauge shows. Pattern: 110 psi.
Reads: 200 psi
